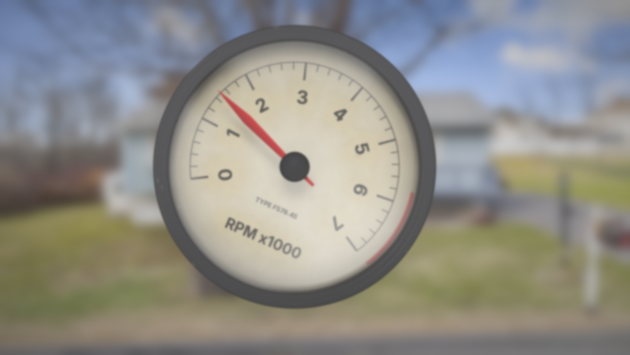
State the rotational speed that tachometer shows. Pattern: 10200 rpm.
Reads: 1500 rpm
